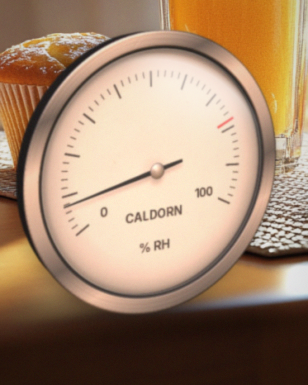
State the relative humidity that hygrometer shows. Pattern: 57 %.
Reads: 8 %
